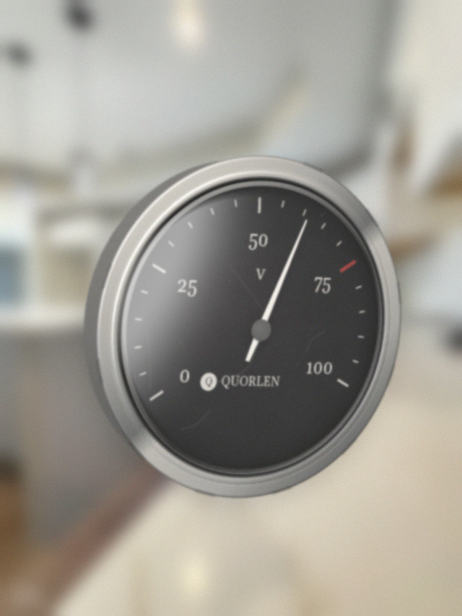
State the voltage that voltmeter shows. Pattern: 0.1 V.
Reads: 60 V
